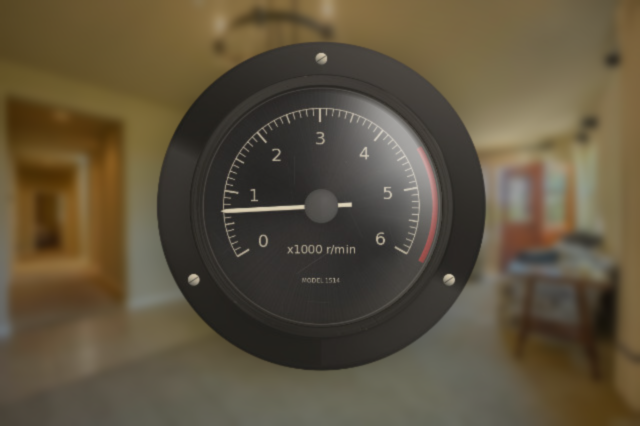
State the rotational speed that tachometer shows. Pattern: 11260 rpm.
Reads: 700 rpm
